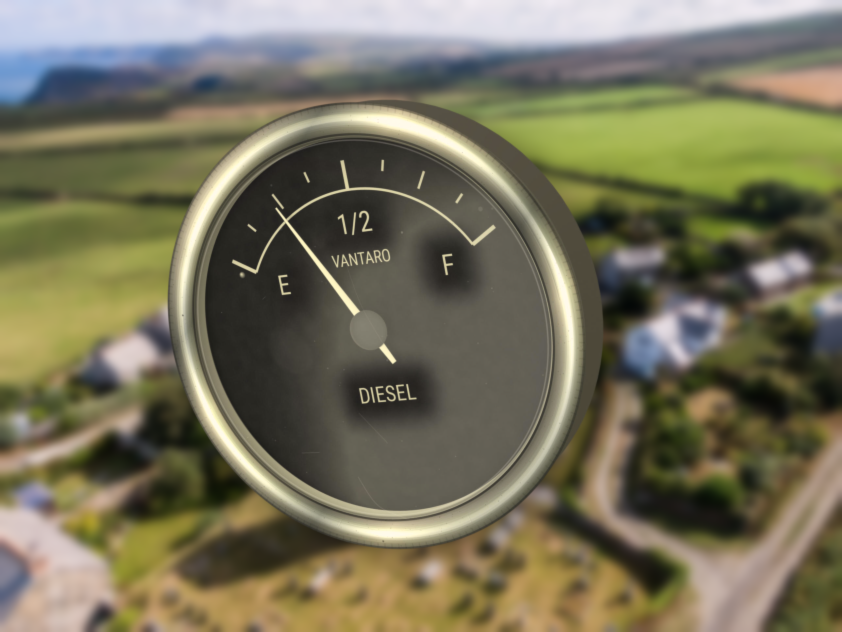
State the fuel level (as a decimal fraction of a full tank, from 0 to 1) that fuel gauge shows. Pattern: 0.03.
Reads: 0.25
